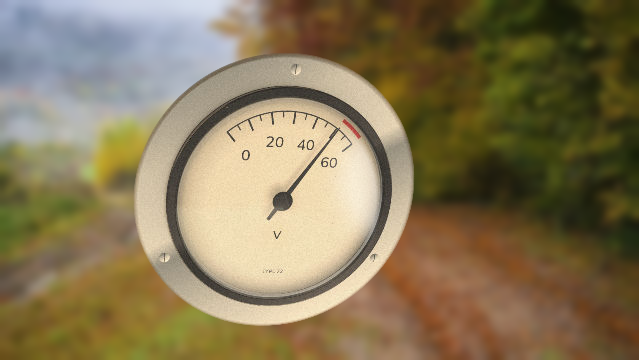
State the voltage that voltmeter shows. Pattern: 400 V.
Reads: 50 V
